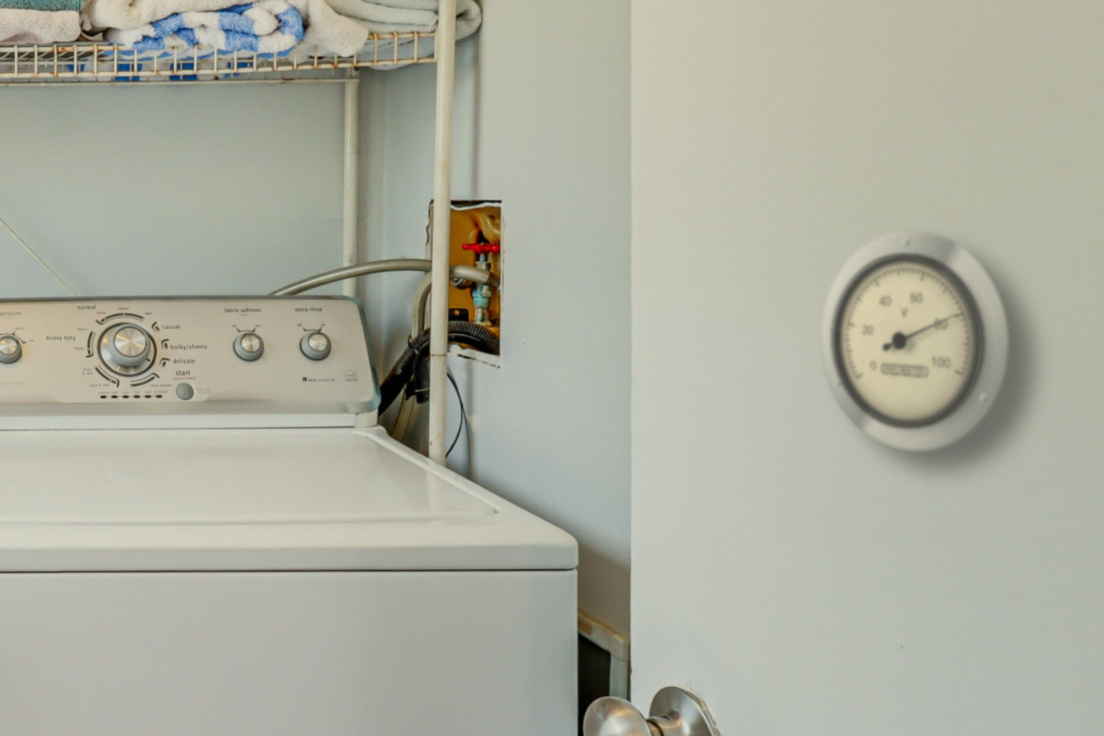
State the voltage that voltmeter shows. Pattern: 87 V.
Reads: 80 V
